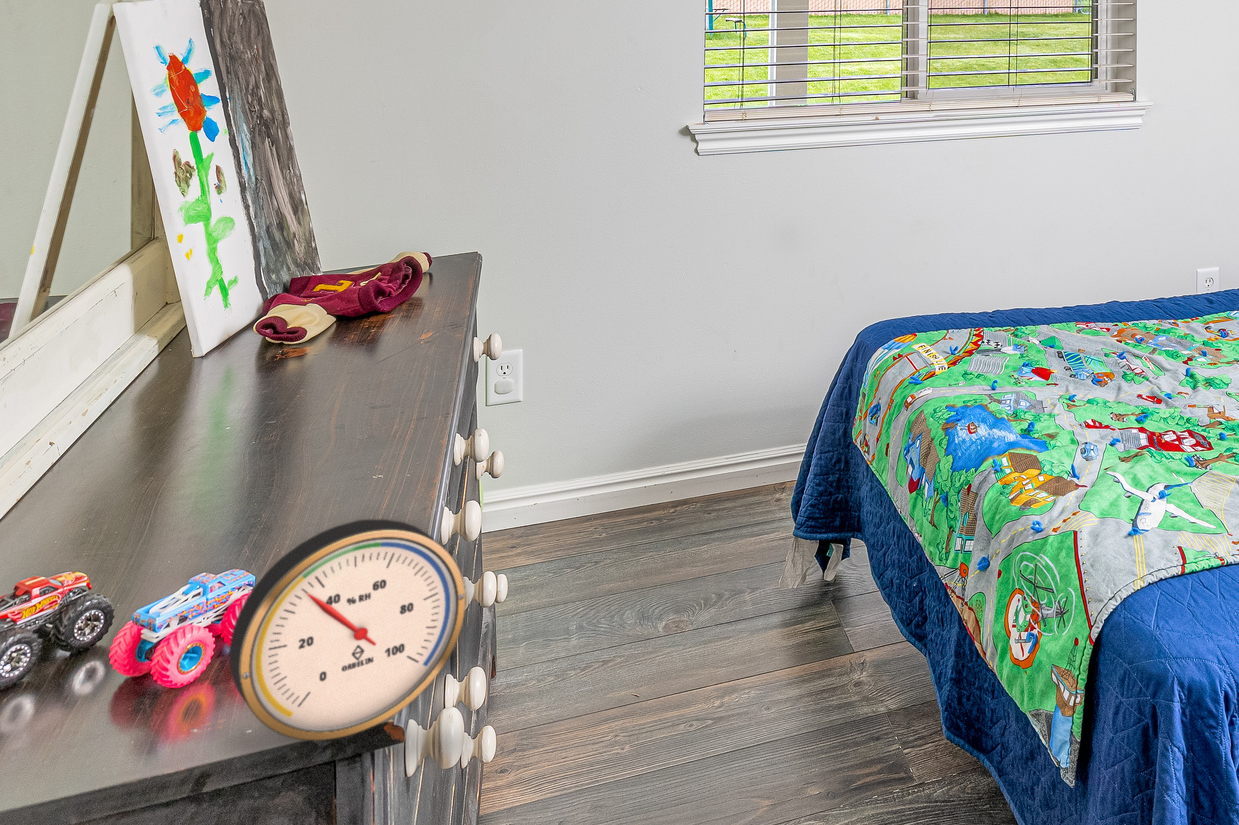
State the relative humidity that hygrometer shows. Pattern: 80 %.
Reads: 36 %
